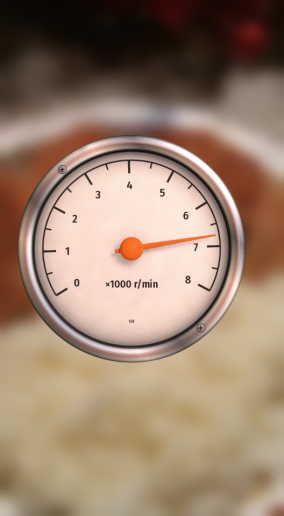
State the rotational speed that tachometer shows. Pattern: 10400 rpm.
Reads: 6750 rpm
